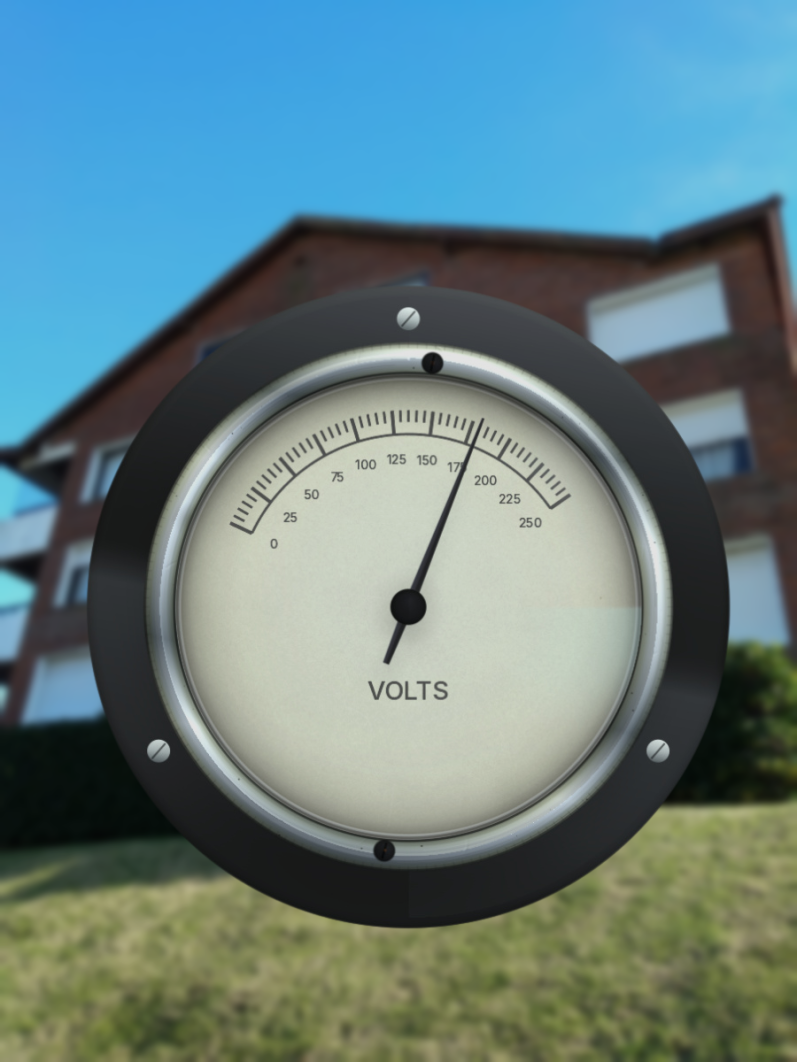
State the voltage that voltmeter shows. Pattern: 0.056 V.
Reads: 180 V
